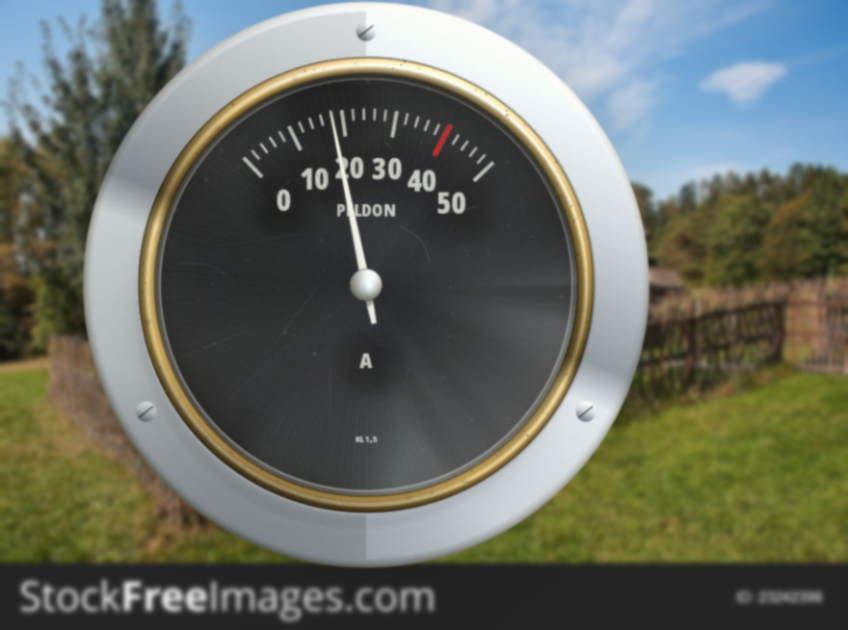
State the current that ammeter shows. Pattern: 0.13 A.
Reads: 18 A
